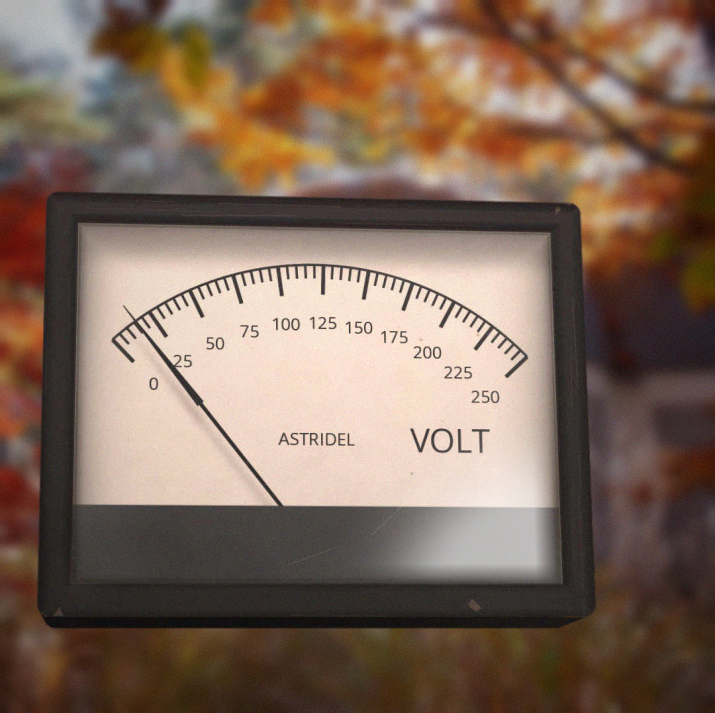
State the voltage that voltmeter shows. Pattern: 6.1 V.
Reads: 15 V
